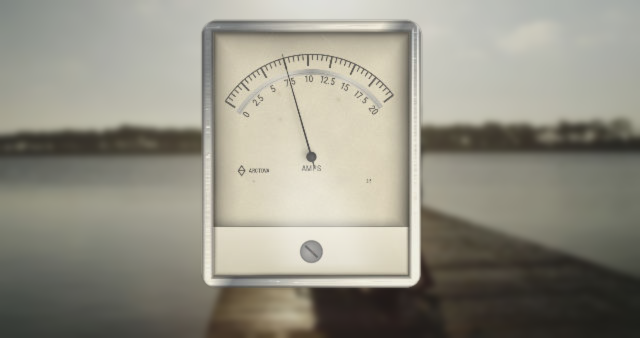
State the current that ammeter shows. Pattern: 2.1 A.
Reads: 7.5 A
